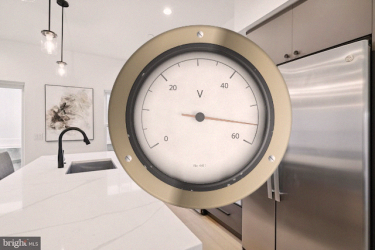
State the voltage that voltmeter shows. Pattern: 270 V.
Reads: 55 V
